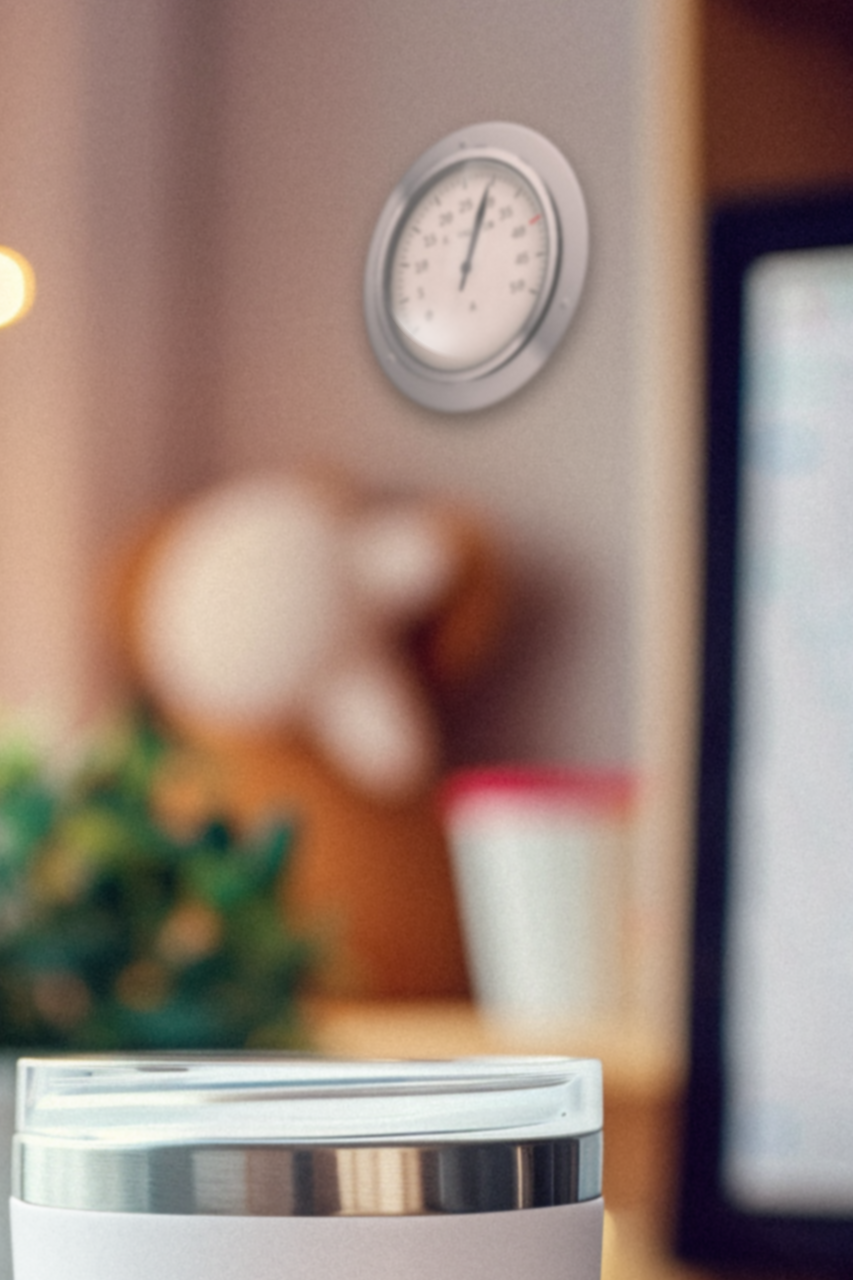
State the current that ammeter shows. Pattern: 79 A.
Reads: 30 A
